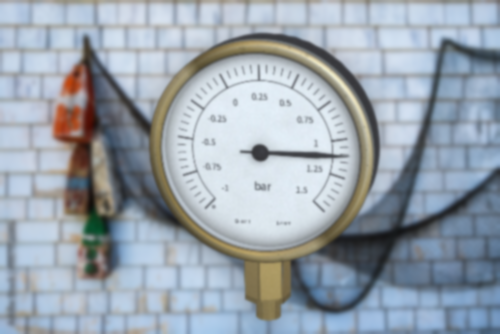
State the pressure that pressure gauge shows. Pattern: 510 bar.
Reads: 1.1 bar
